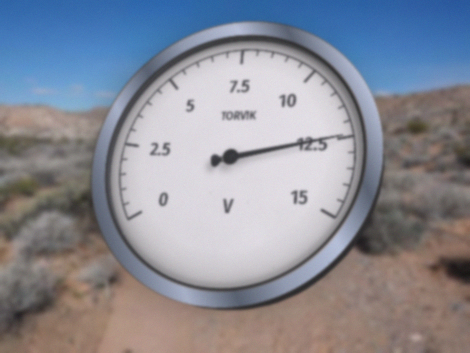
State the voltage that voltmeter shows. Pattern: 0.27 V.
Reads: 12.5 V
